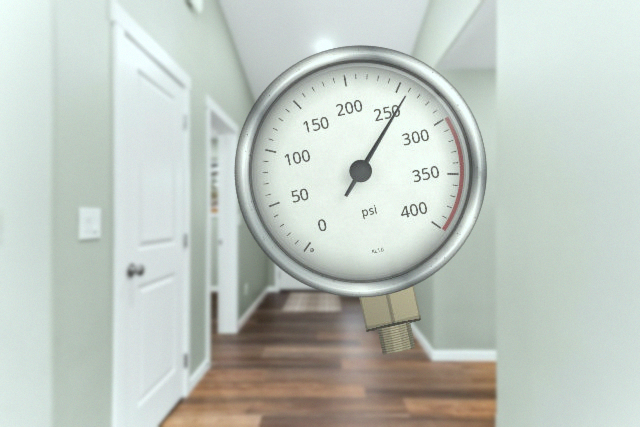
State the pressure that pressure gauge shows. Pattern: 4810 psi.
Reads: 260 psi
